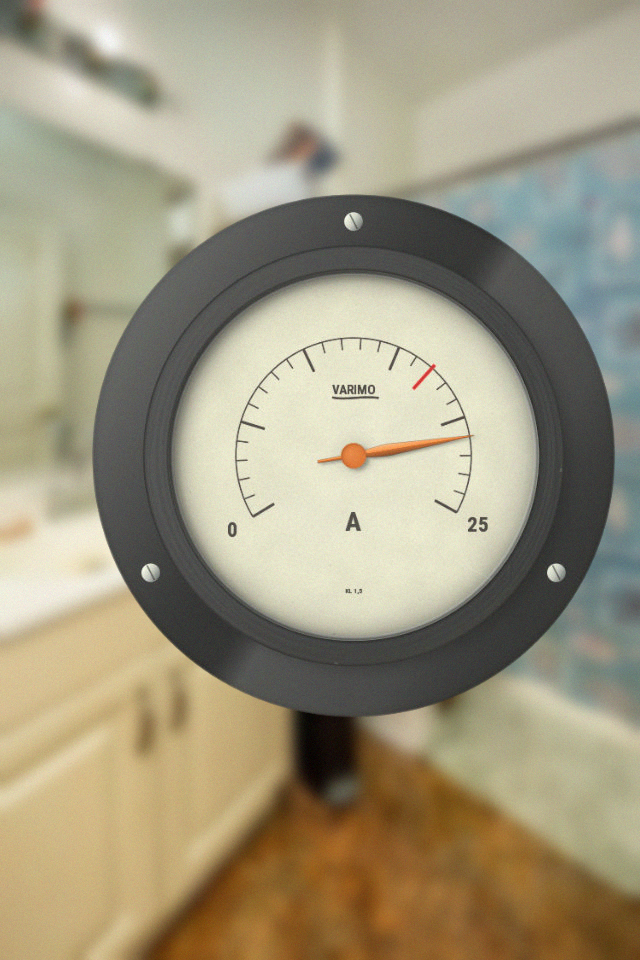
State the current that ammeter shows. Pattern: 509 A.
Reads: 21 A
